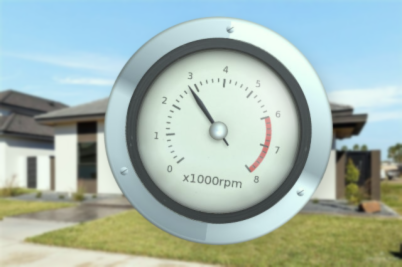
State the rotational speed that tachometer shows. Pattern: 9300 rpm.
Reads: 2800 rpm
